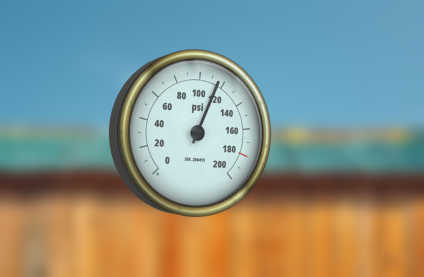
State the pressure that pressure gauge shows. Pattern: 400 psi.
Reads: 115 psi
